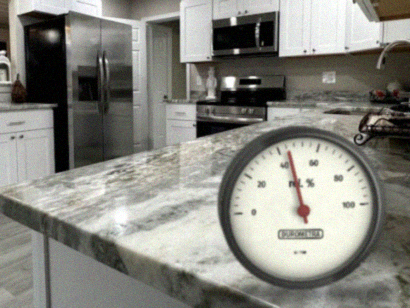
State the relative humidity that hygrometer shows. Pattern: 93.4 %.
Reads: 44 %
